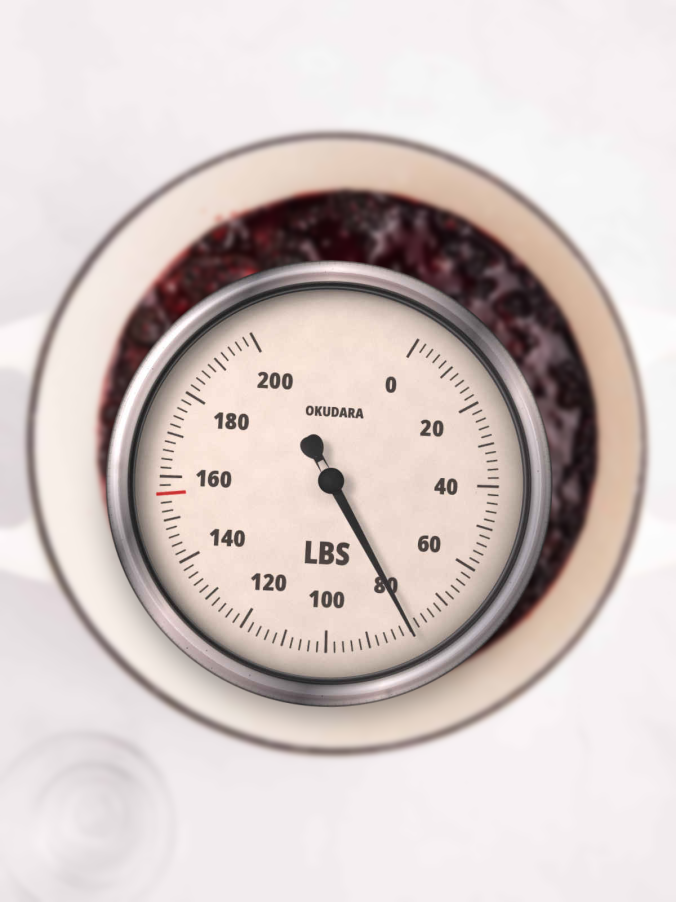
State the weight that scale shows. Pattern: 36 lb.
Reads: 80 lb
